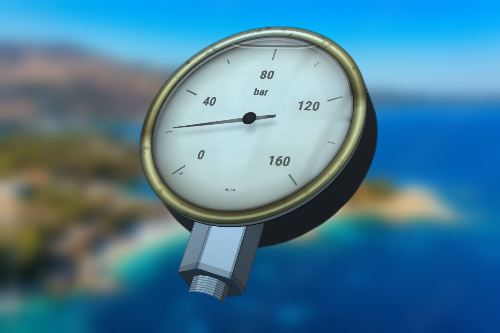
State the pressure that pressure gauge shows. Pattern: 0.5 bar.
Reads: 20 bar
